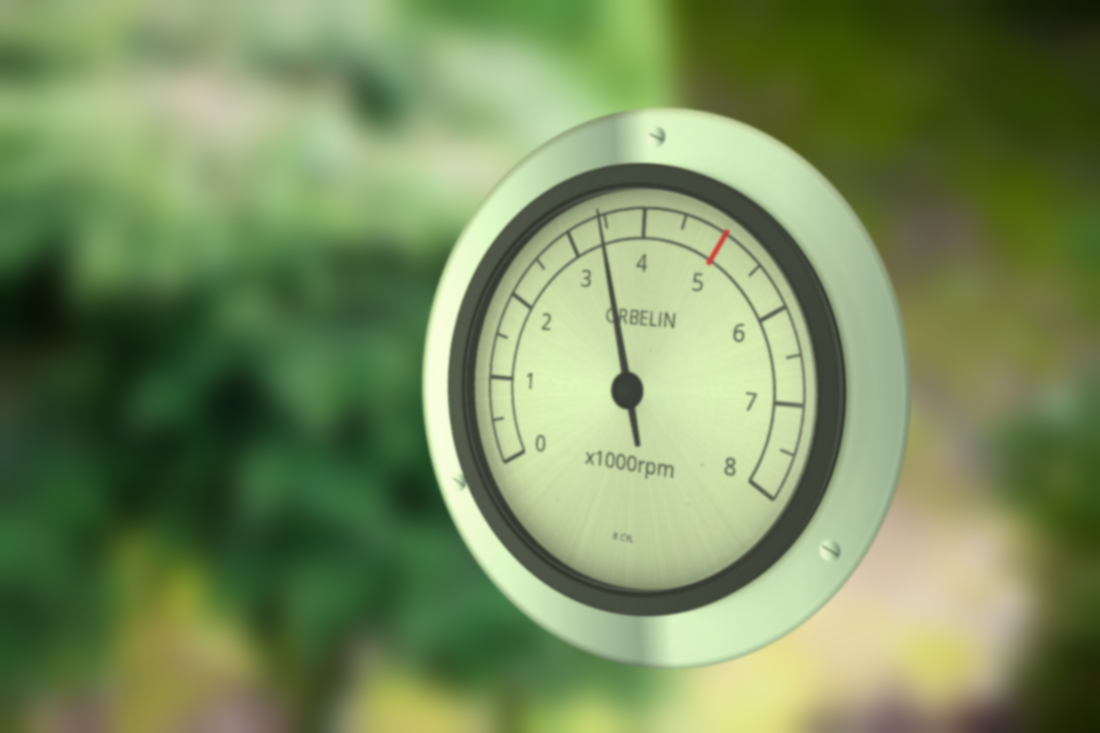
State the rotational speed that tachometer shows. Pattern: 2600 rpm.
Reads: 3500 rpm
